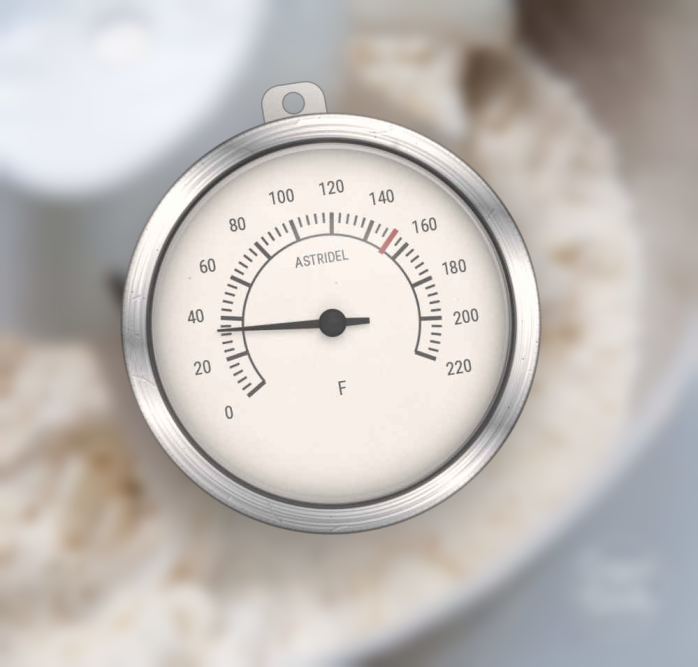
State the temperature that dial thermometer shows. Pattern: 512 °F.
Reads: 34 °F
